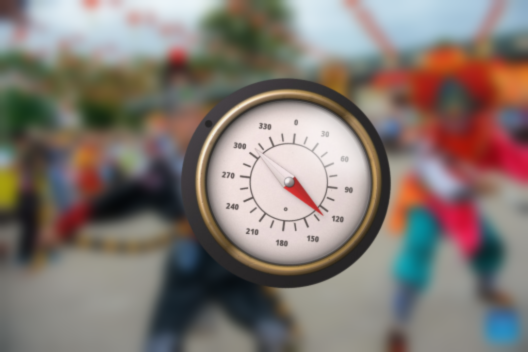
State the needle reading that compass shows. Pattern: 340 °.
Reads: 127.5 °
